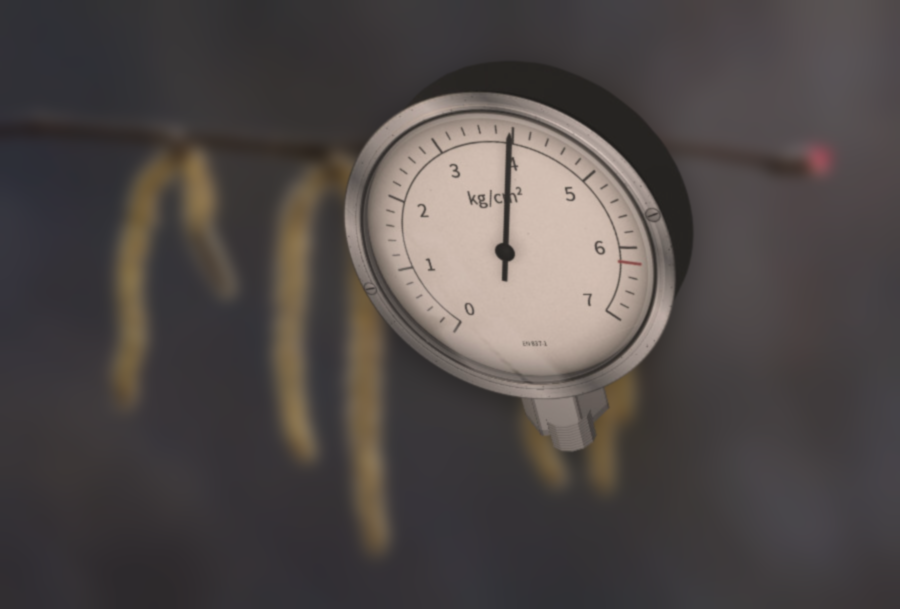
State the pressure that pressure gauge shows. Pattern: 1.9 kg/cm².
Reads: 4 kg/cm²
